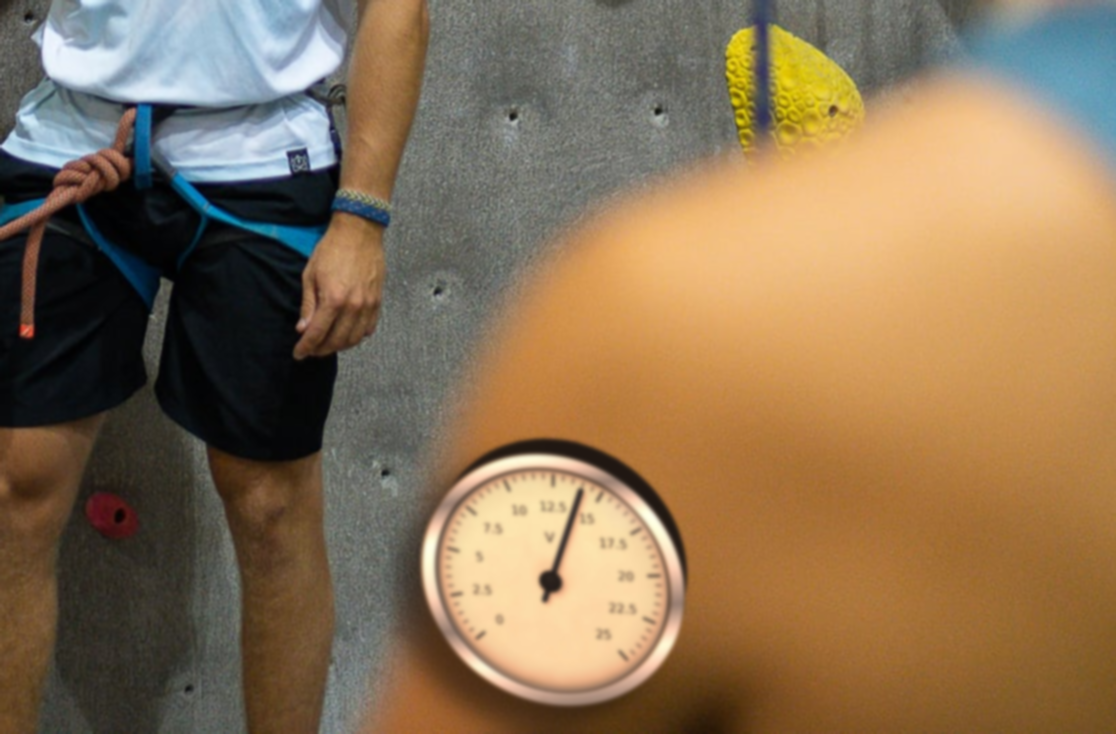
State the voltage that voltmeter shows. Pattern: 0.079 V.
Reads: 14 V
